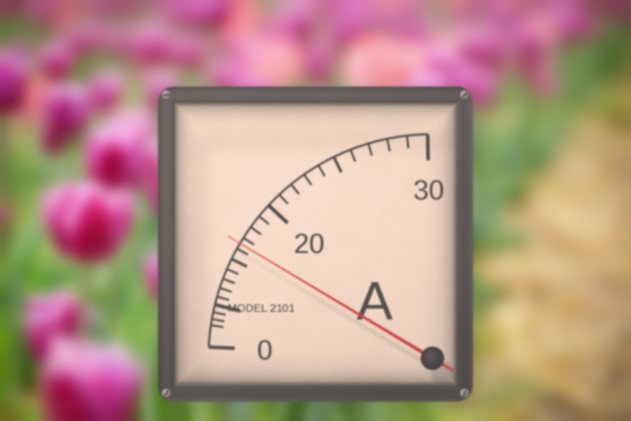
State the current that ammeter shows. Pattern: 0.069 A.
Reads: 16.5 A
